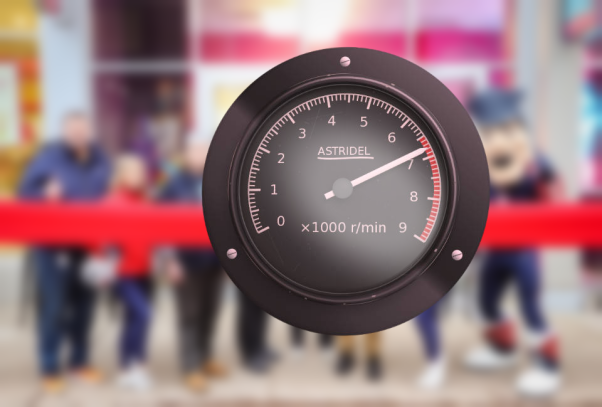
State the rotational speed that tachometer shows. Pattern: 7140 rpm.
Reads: 6800 rpm
